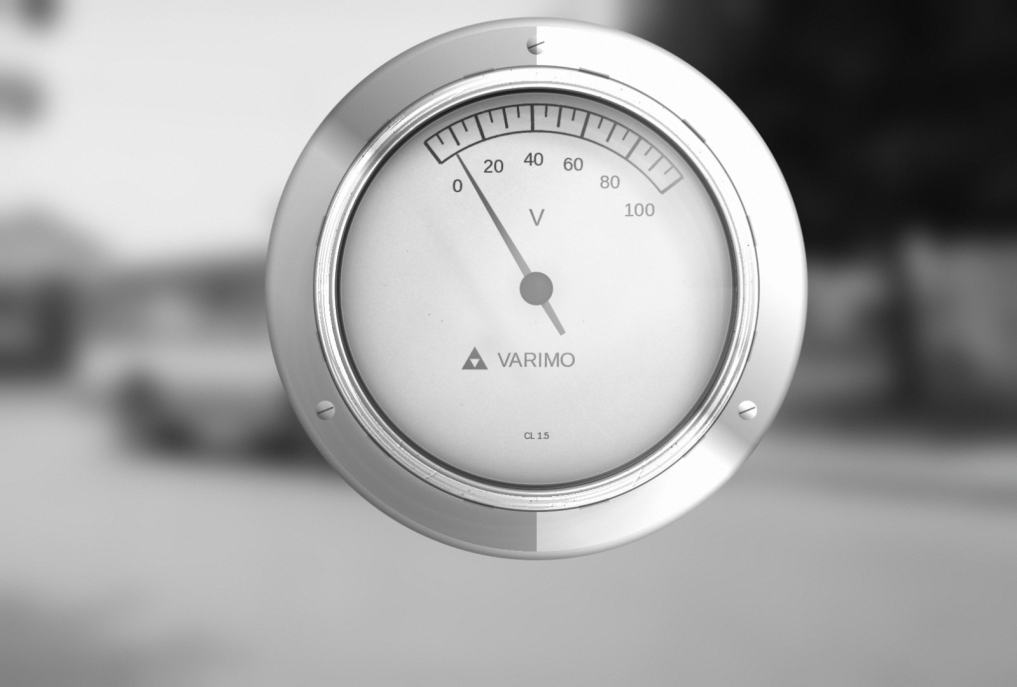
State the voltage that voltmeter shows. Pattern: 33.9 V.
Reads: 7.5 V
